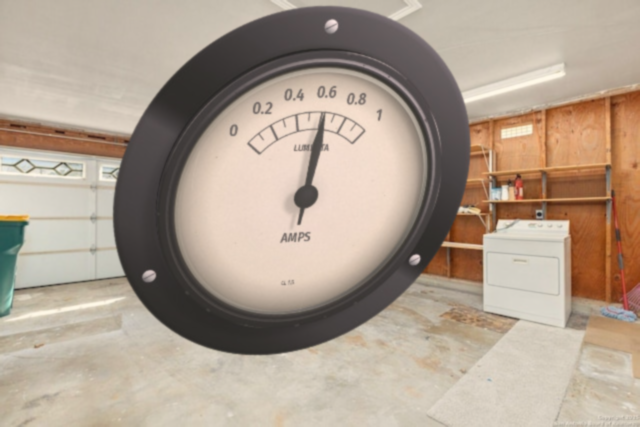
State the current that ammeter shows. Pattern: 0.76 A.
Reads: 0.6 A
